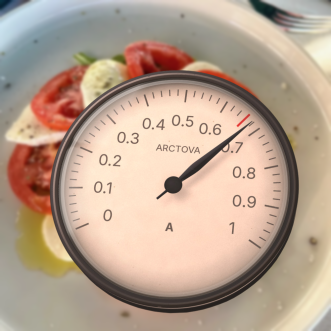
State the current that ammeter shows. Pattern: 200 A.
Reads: 0.68 A
